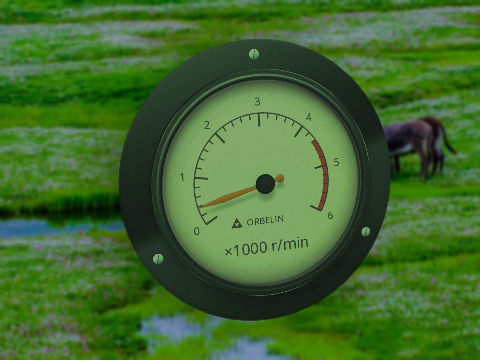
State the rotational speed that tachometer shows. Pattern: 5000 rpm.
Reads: 400 rpm
